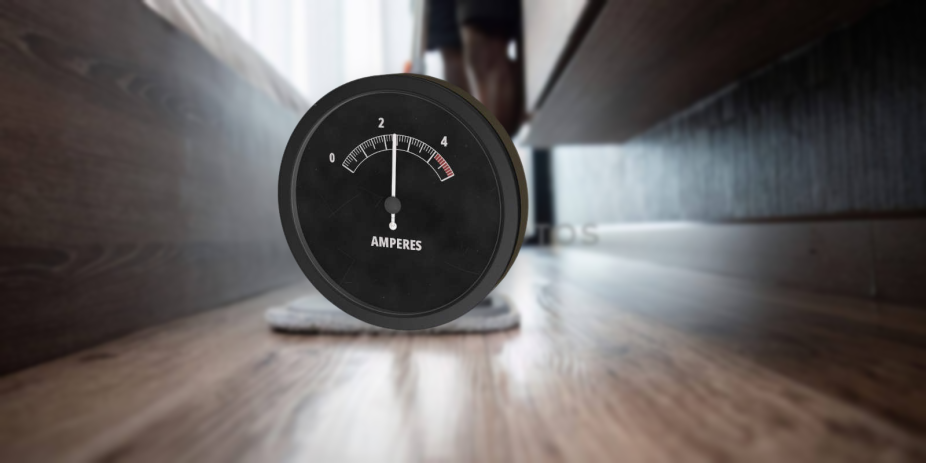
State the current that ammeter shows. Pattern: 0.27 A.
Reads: 2.5 A
